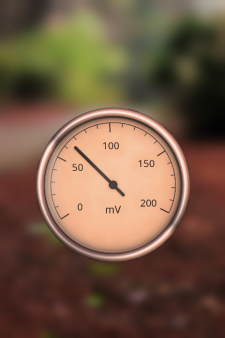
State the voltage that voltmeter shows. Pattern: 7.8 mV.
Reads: 65 mV
